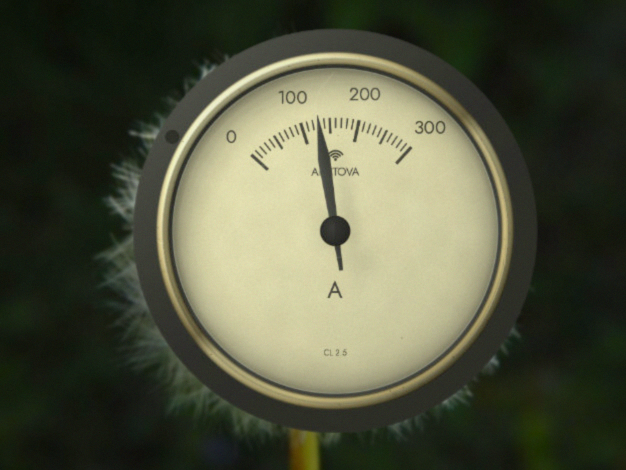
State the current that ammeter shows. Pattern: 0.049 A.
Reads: 130 A
